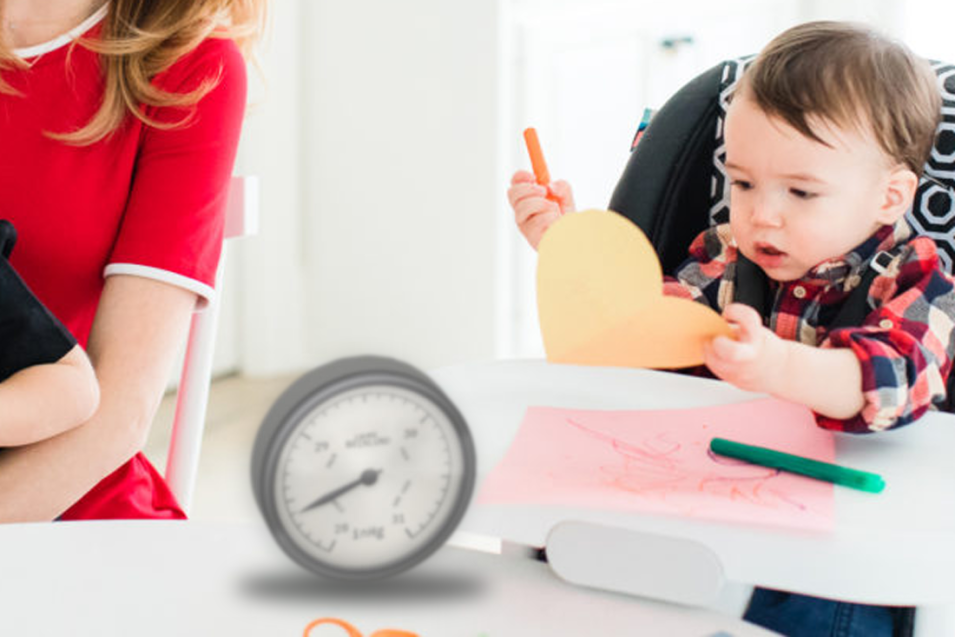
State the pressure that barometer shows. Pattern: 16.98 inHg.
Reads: 28.4 inHg
